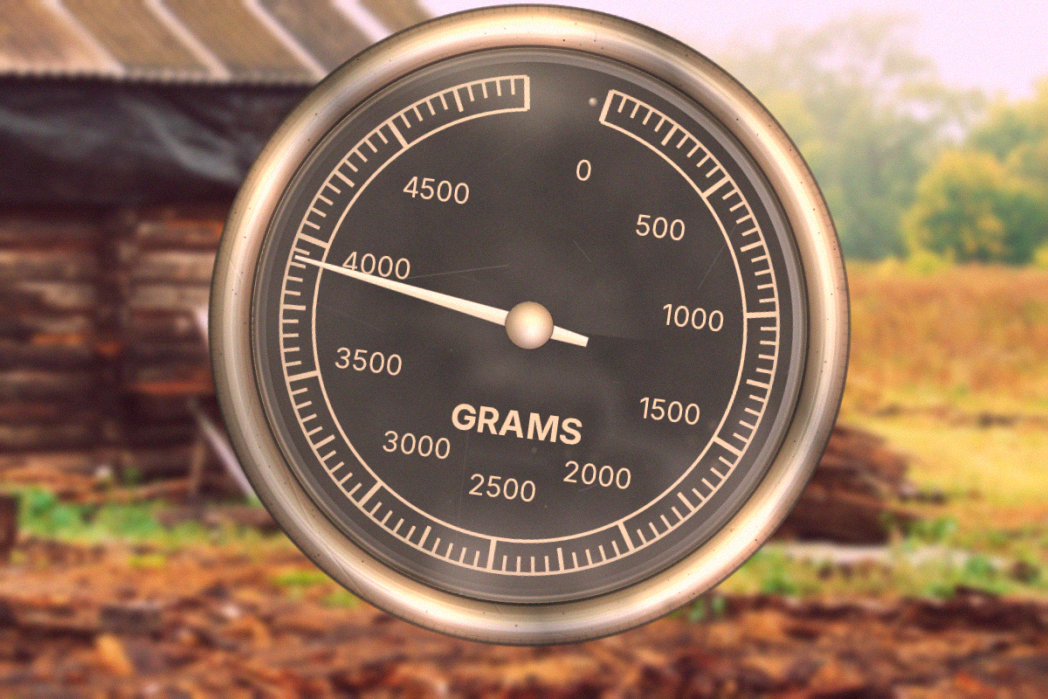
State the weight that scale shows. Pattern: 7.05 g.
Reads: 3925 g
